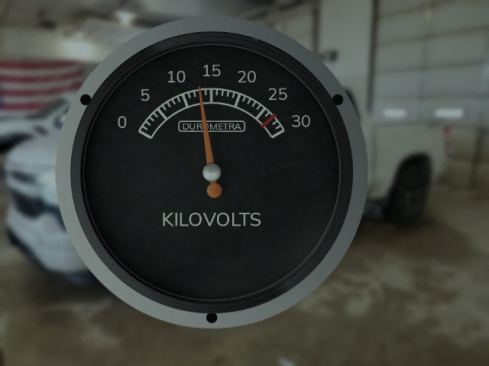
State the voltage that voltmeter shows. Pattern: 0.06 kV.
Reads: 13 kV
